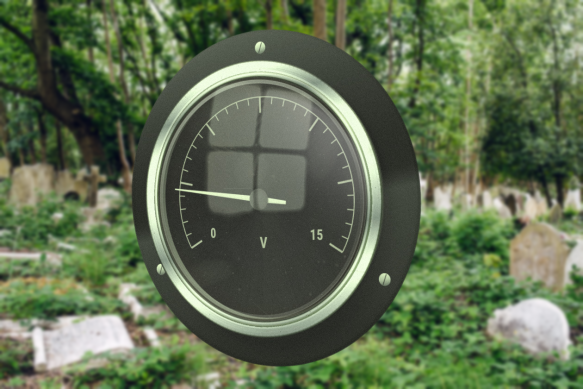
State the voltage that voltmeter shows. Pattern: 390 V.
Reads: 2.25 V
